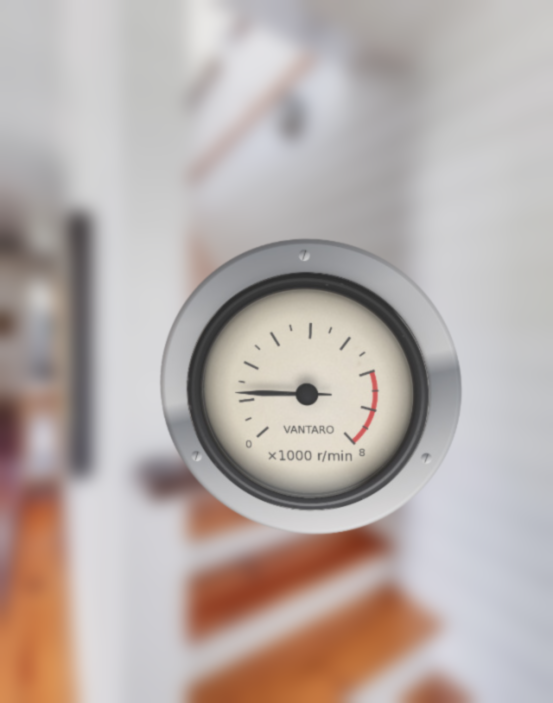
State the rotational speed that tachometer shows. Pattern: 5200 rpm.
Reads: 1250 rpm
